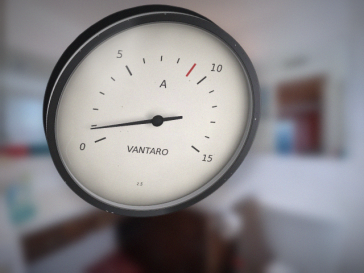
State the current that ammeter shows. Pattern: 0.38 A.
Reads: 1 A
